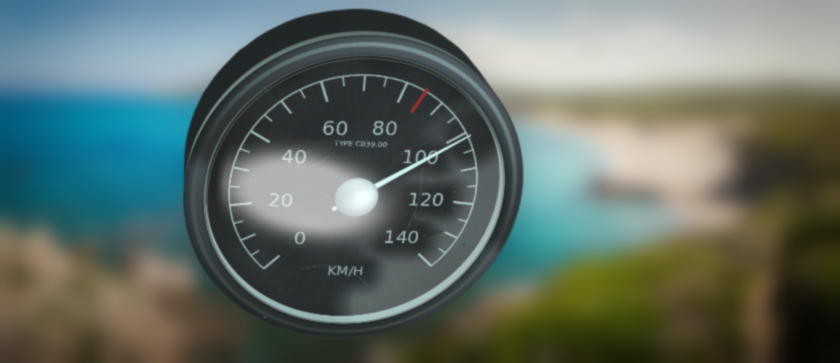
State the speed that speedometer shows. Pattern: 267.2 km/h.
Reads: 100 km/h
